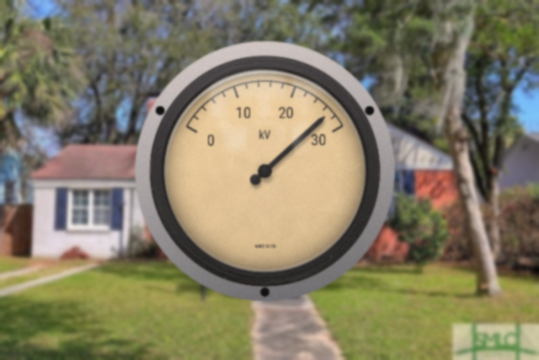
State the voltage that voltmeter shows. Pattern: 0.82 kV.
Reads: 27 kV
